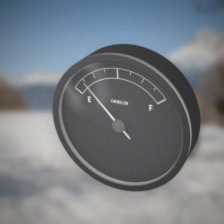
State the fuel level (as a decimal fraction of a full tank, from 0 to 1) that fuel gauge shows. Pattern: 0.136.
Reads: 0.125
